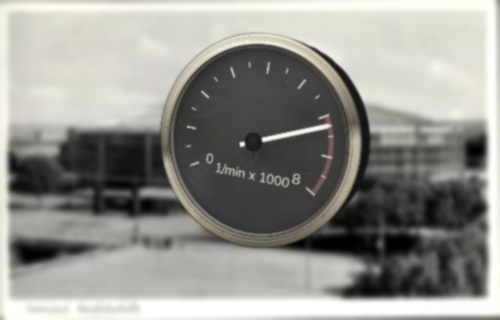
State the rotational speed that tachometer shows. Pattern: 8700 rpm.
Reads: 6250 rpm
